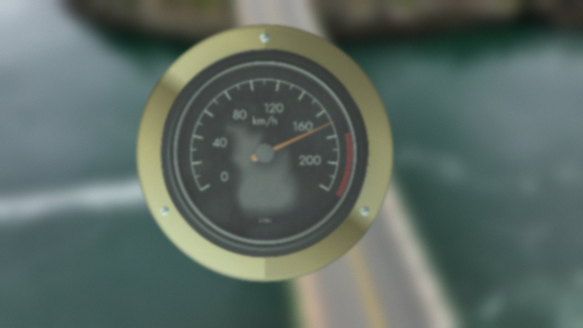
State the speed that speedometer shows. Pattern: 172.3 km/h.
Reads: 170 km/h
